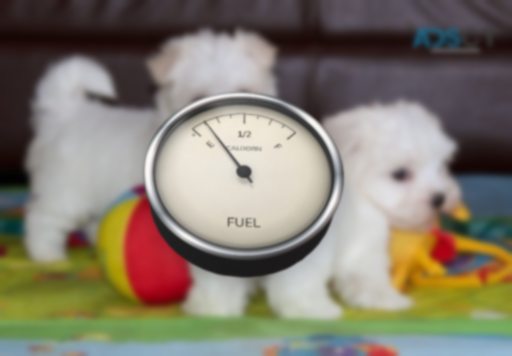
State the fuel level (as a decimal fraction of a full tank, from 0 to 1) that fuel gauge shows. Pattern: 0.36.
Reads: 0.125
